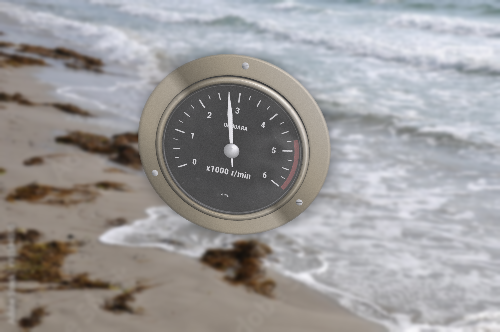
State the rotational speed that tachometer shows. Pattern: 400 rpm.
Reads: 2750 rpm
